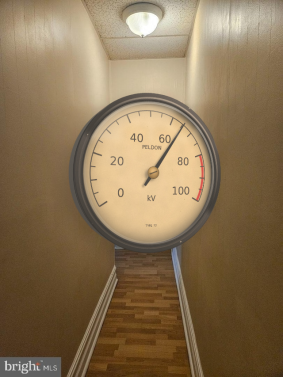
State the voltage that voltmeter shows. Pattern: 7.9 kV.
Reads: 65 kV
